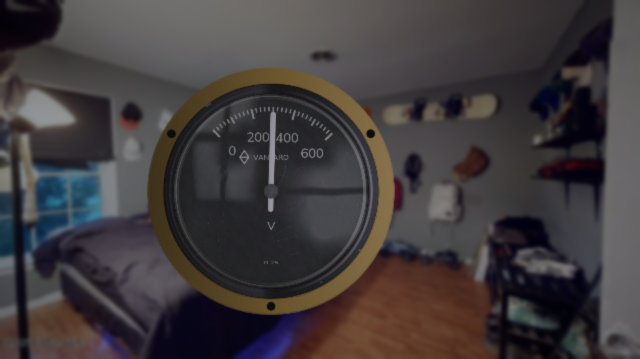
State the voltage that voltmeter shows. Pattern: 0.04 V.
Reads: 300 V
